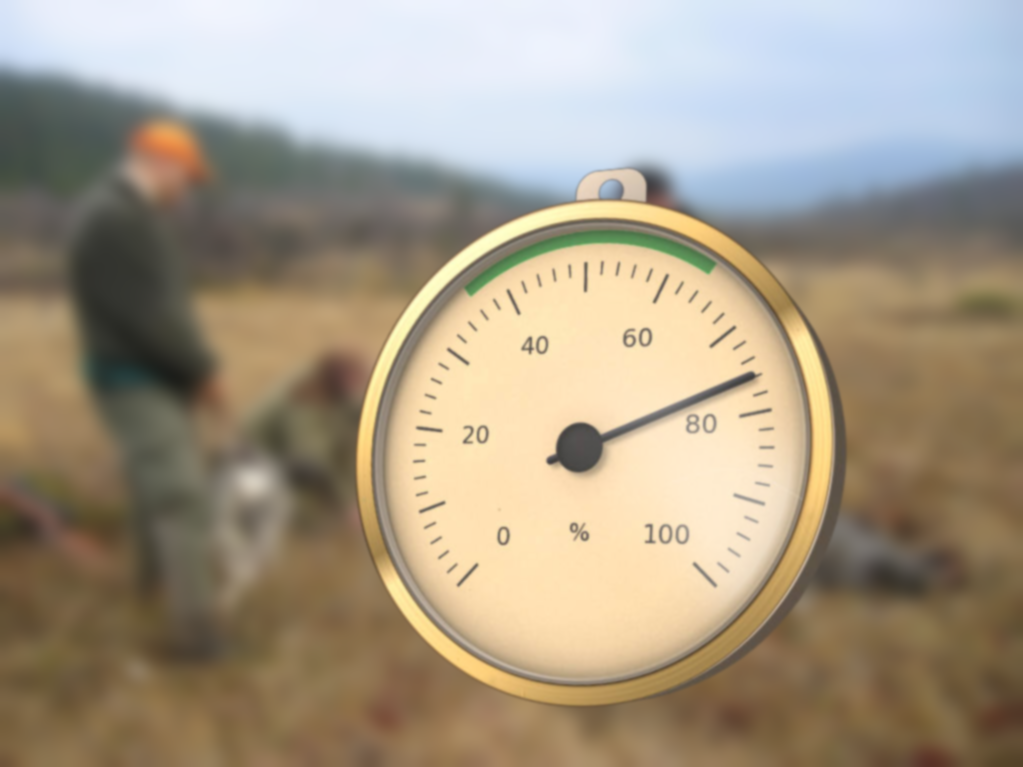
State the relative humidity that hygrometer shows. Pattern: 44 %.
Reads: 76 %
